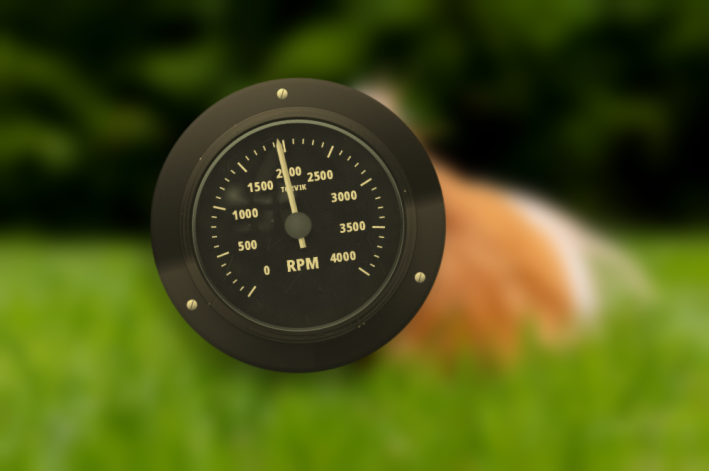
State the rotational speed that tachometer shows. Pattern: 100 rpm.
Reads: 1950 rpm
